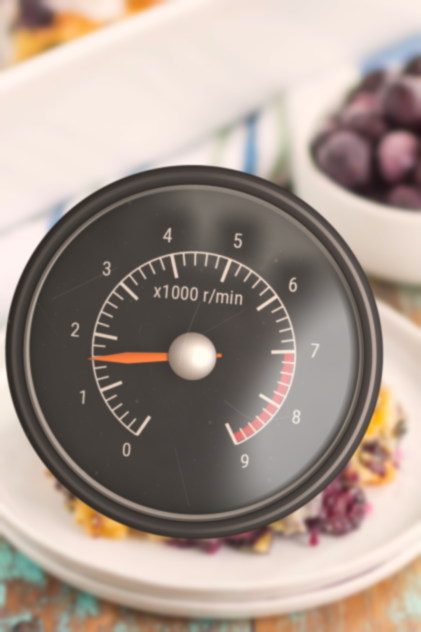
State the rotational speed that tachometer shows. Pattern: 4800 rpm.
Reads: 1600 rpm
